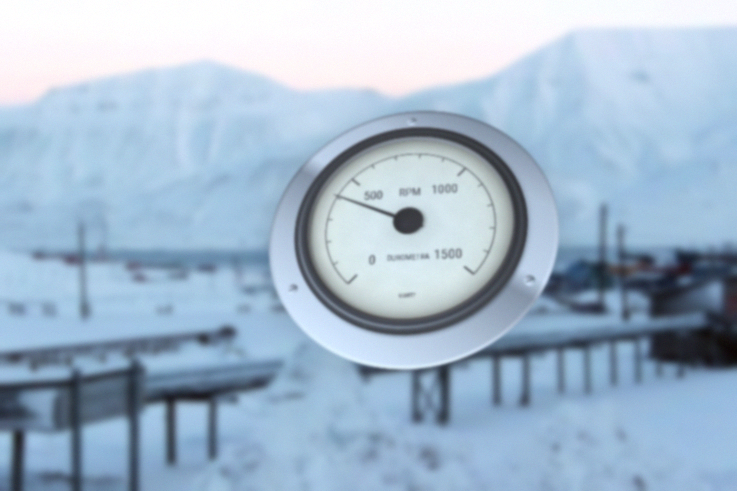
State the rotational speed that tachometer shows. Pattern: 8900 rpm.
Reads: 400 rpm
